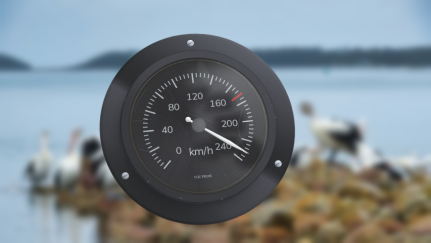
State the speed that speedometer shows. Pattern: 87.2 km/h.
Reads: 232 km/h
